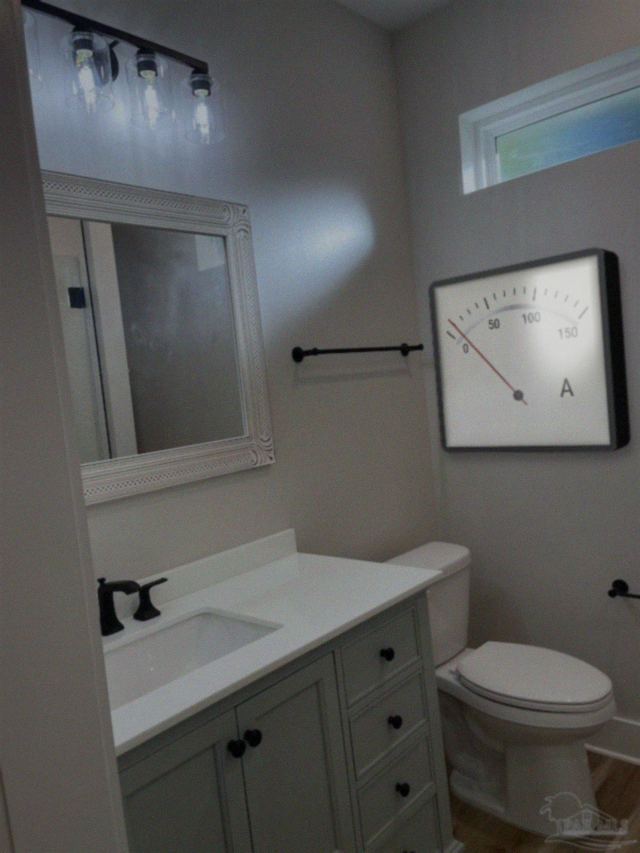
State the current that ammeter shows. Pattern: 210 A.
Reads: 10 A
